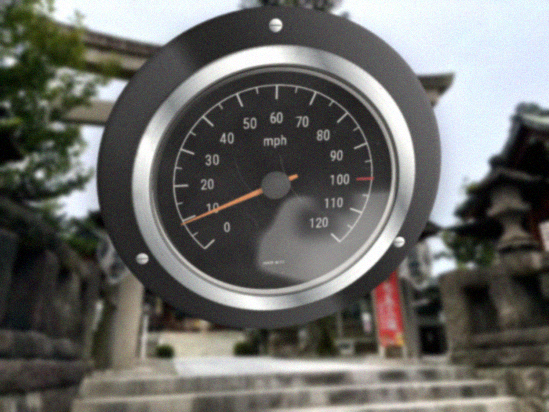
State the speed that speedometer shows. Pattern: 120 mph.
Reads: 10 mph
